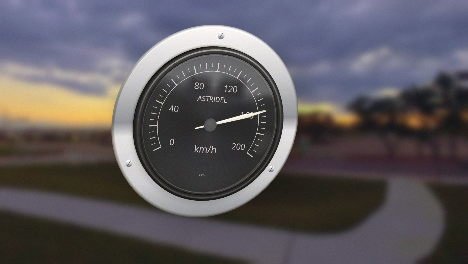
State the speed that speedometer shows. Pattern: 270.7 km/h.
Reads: 160 km/h
